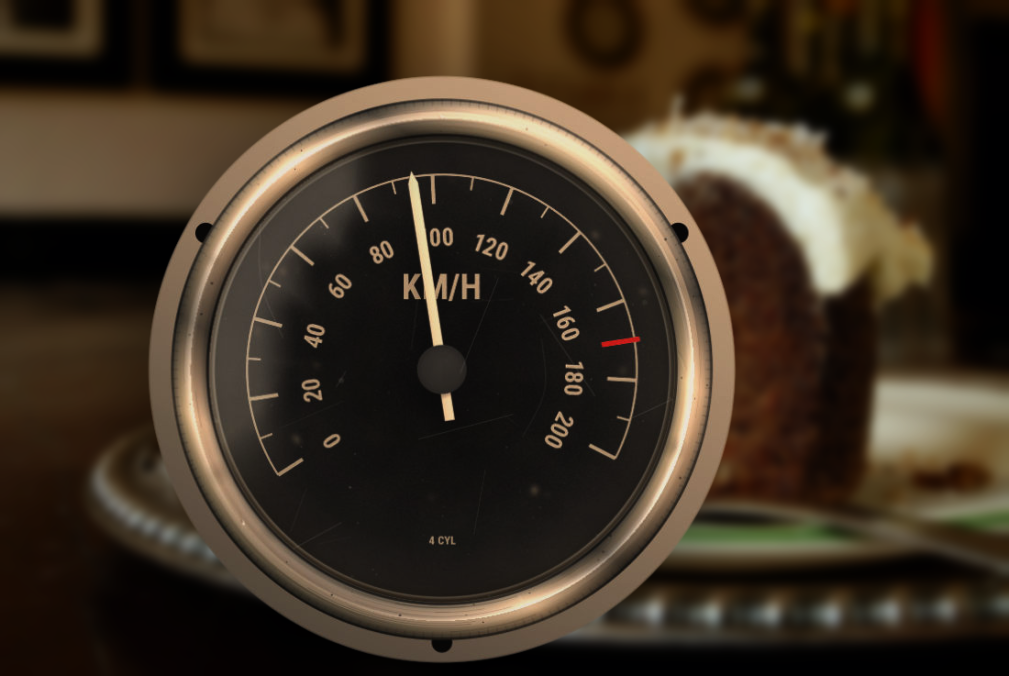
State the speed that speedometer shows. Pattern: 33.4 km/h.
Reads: 95 km/h
